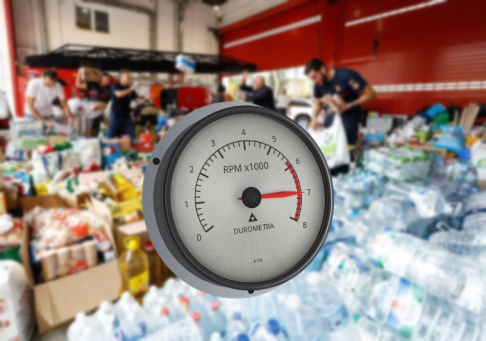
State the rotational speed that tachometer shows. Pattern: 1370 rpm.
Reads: 7000 rpm
